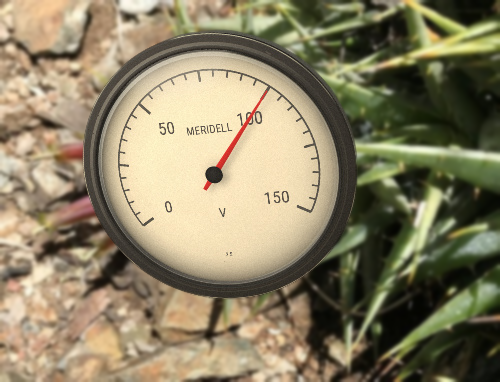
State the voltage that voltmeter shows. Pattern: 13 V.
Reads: 100 V
